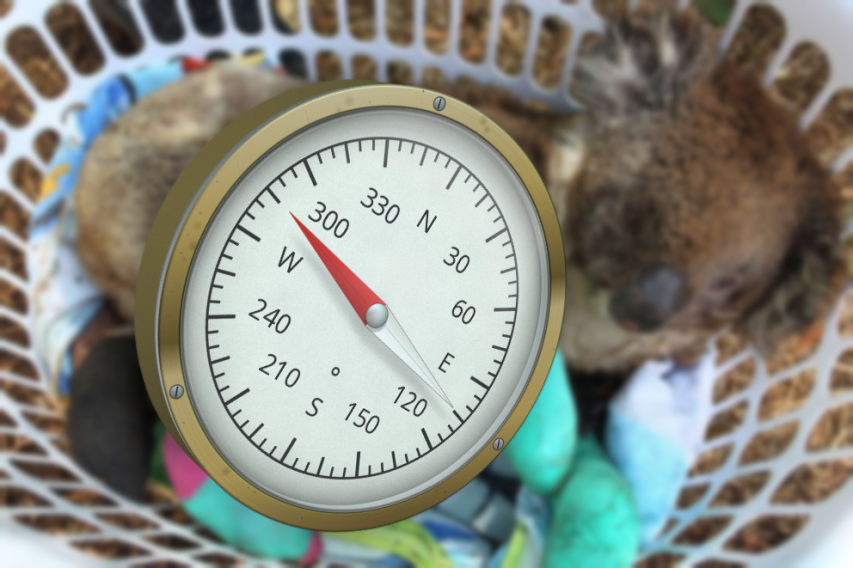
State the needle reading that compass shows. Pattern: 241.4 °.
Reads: 285 °
